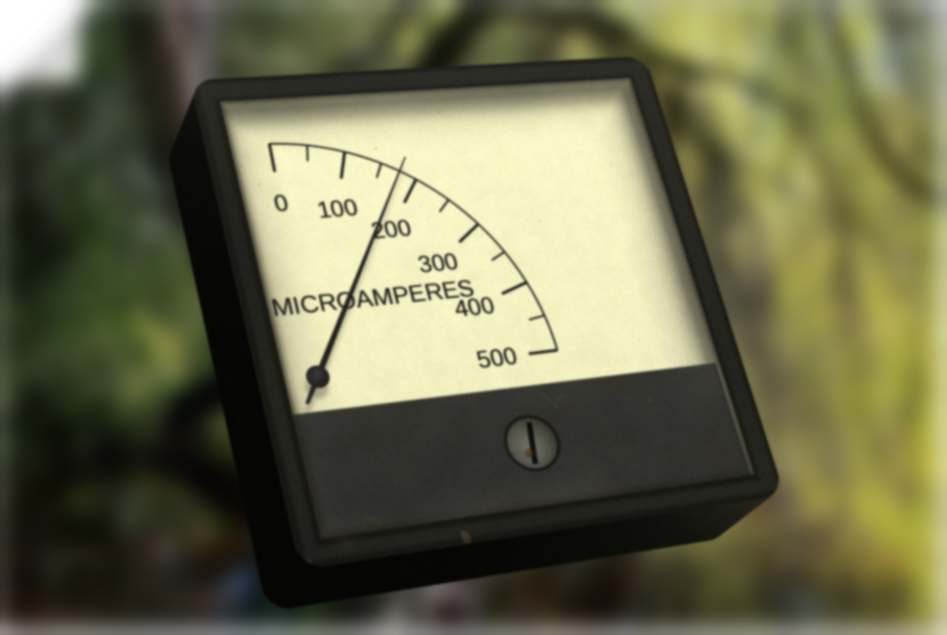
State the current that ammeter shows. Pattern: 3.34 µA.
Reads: 175 µA
